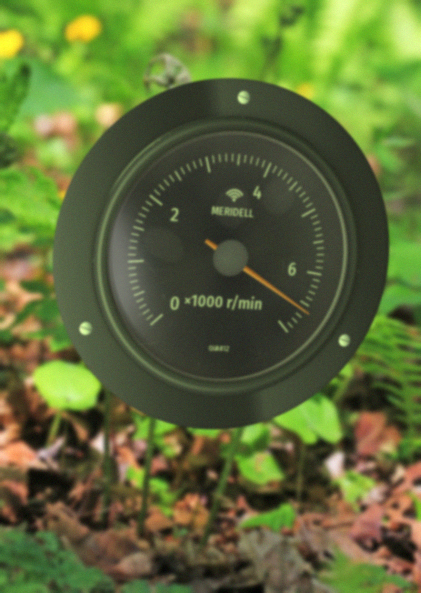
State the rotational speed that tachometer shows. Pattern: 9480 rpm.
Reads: 6600 rpm
